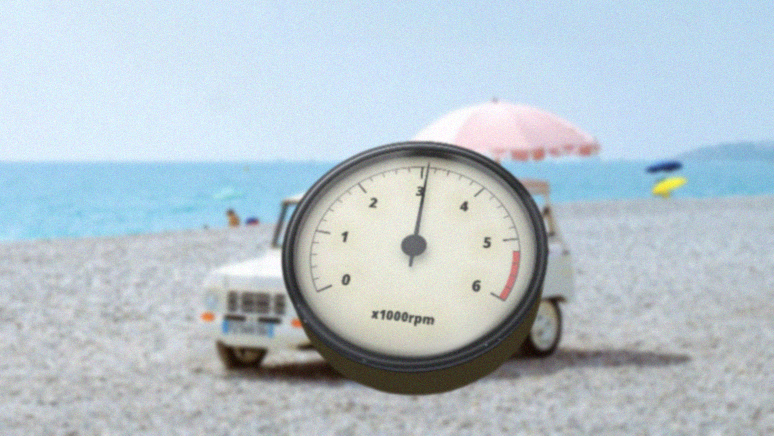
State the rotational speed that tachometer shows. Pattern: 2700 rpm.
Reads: 3100 rpm
